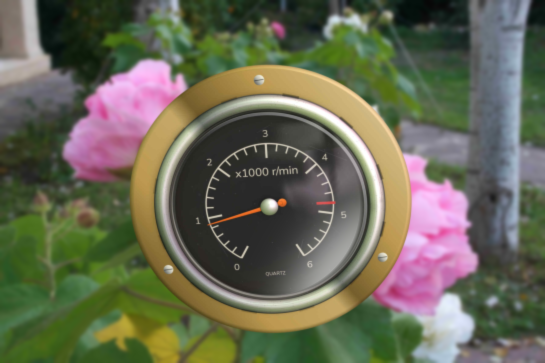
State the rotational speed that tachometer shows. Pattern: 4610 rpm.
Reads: 900 rpm
